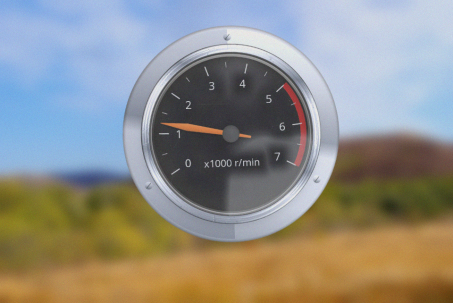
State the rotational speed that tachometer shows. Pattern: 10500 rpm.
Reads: 1250 rpm
